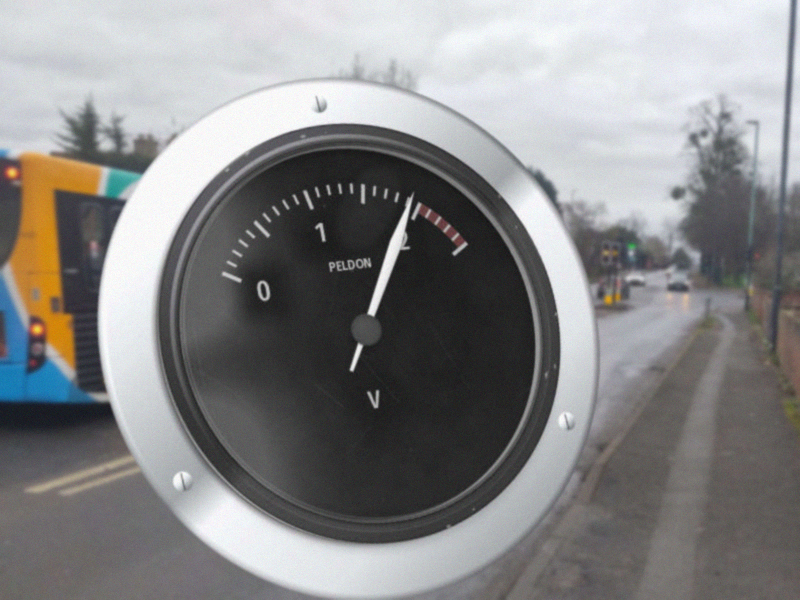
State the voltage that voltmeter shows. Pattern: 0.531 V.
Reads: 1.9 V
